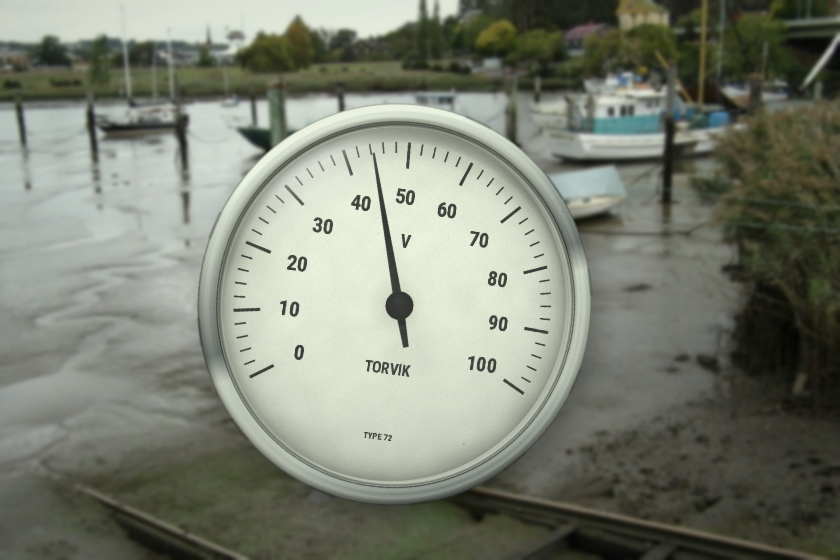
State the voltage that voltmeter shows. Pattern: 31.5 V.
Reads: 44 V
